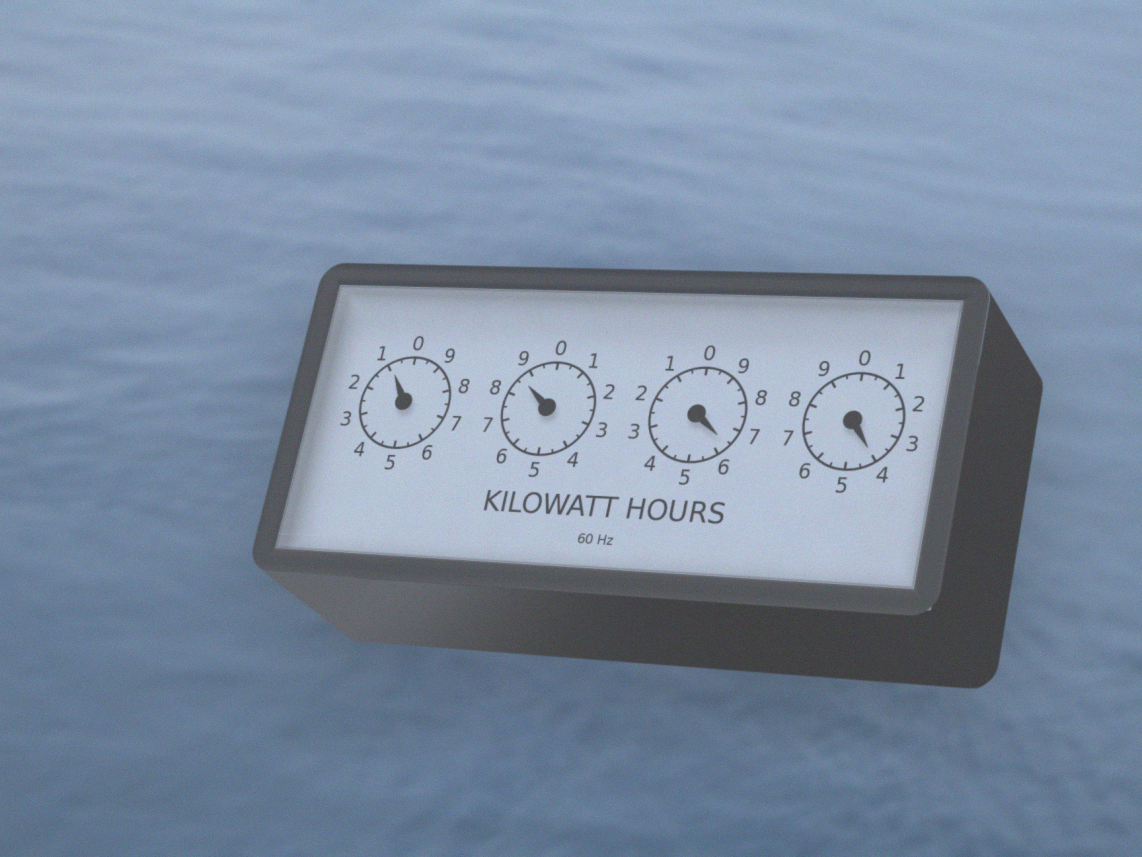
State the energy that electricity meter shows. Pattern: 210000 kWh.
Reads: 864 kWh
